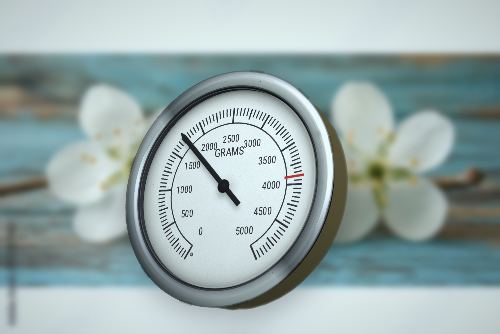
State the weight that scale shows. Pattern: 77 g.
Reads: 1750 g
